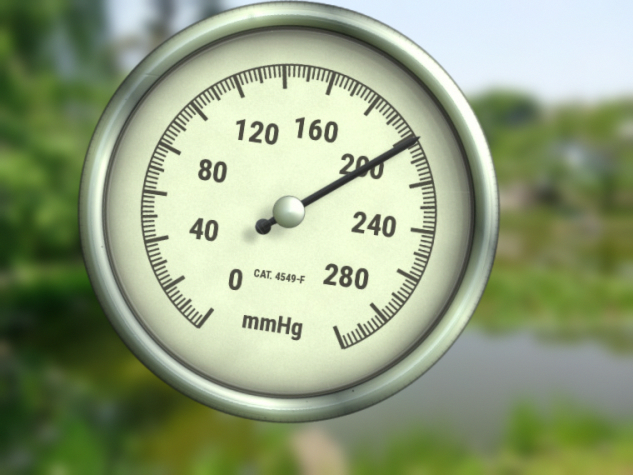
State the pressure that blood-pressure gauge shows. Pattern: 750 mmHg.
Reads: 202 mmHg
